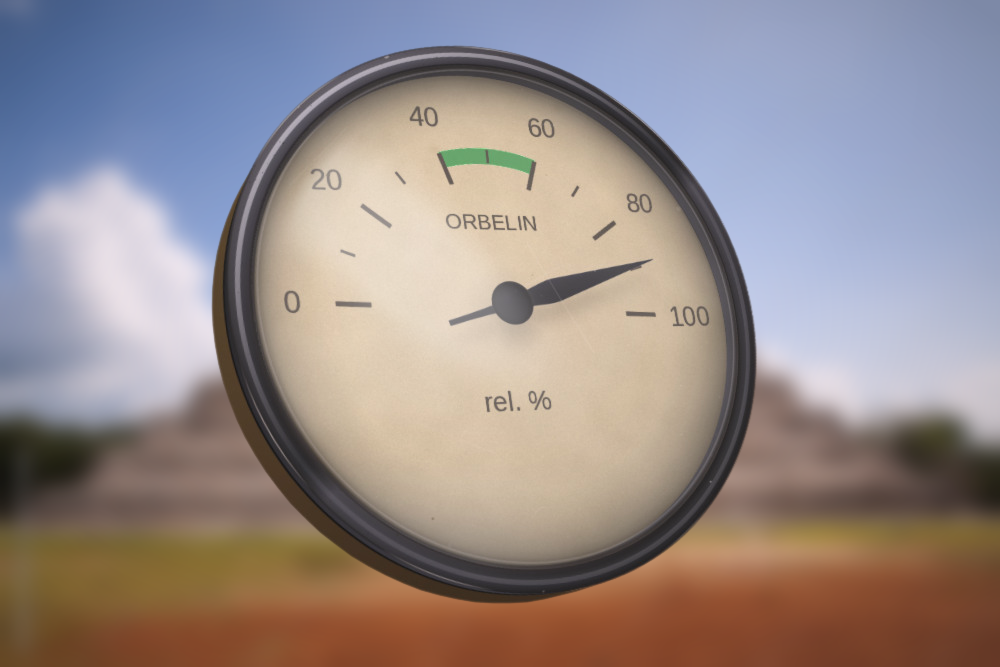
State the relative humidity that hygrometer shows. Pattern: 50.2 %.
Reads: 90 %
